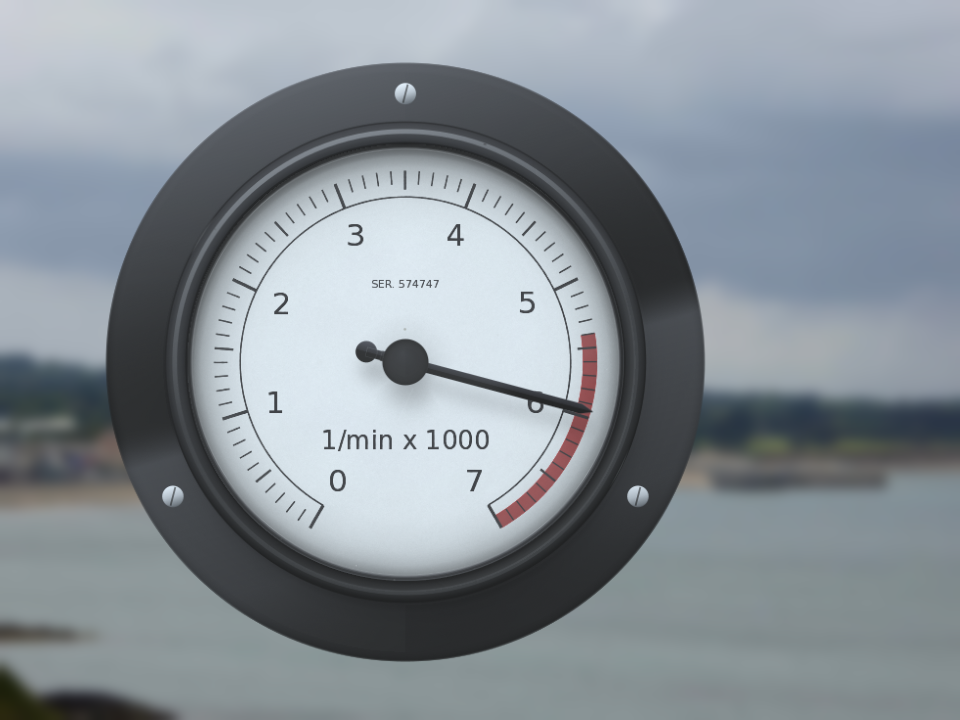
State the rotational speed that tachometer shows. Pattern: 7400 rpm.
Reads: 5950 rpm
